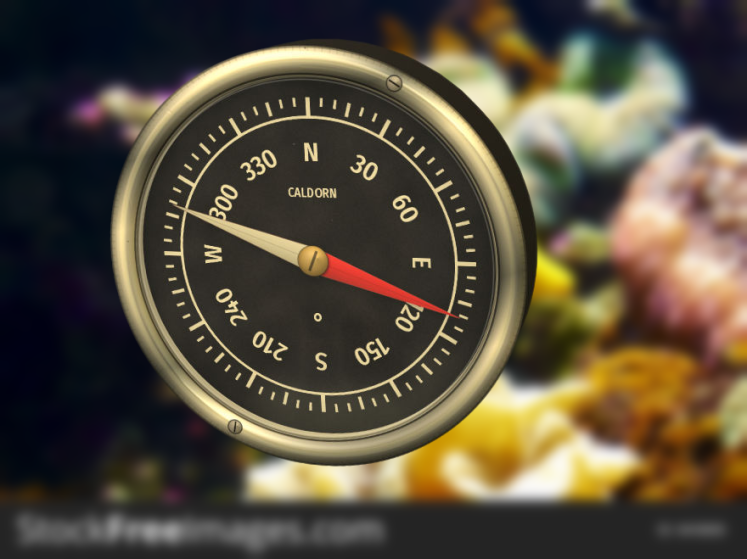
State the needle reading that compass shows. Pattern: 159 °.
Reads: 110 °
